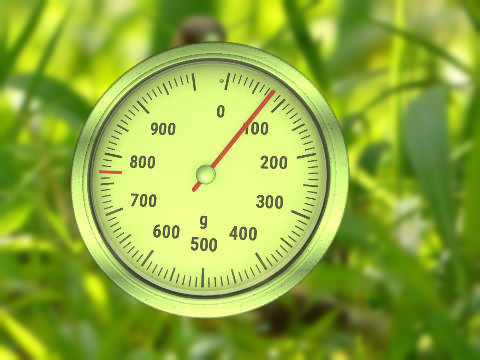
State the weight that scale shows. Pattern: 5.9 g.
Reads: 80 g
